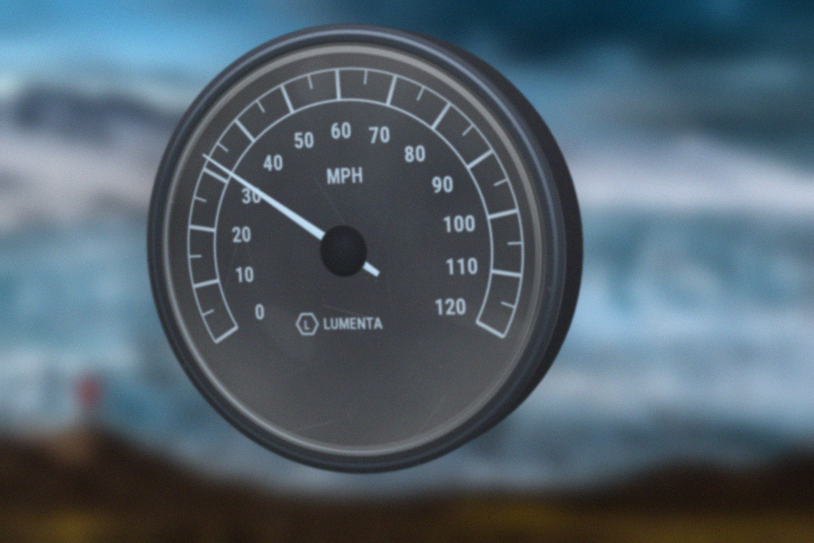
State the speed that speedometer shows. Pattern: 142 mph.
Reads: 32.5 mph
